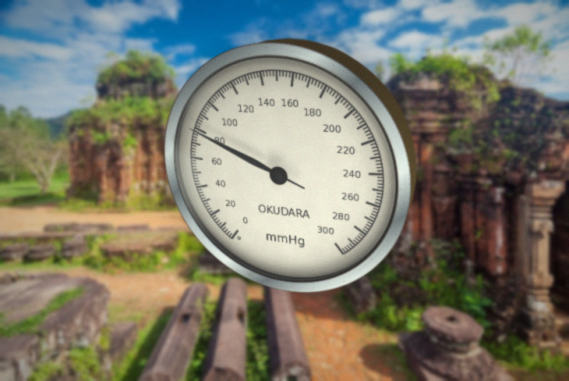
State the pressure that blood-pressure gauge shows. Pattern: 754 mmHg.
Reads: 80 mmHg
